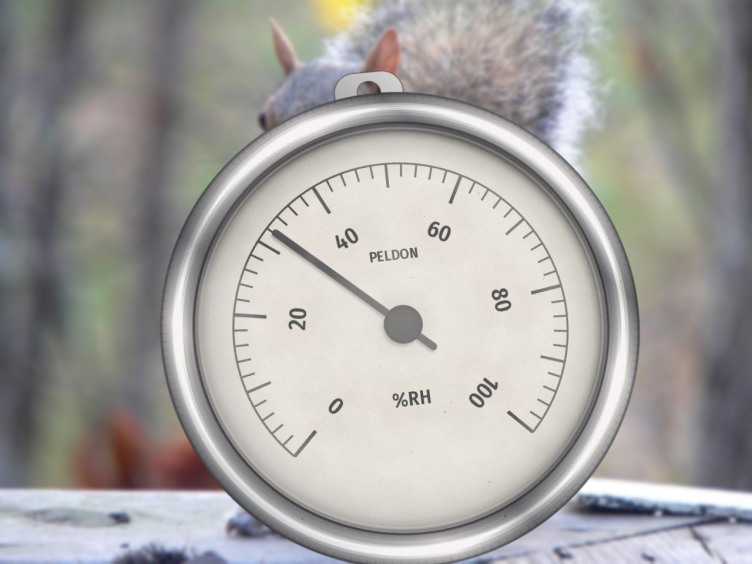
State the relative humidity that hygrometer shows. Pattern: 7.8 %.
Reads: 32 %
